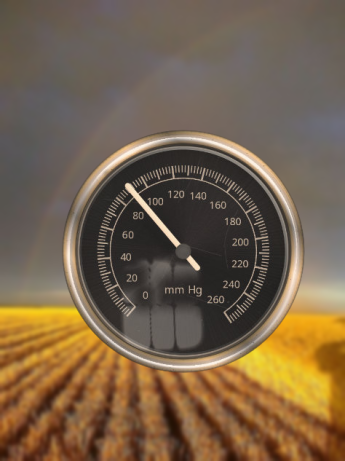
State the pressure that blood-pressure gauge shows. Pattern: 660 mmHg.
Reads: 90 mmHg
